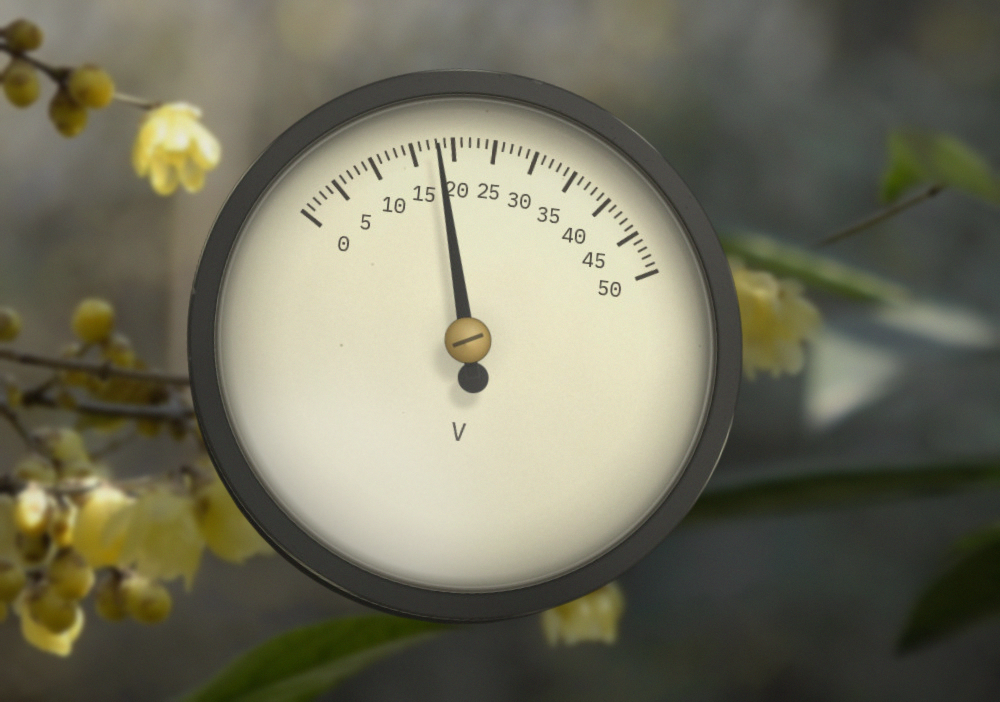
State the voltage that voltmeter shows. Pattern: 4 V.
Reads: 18 V
